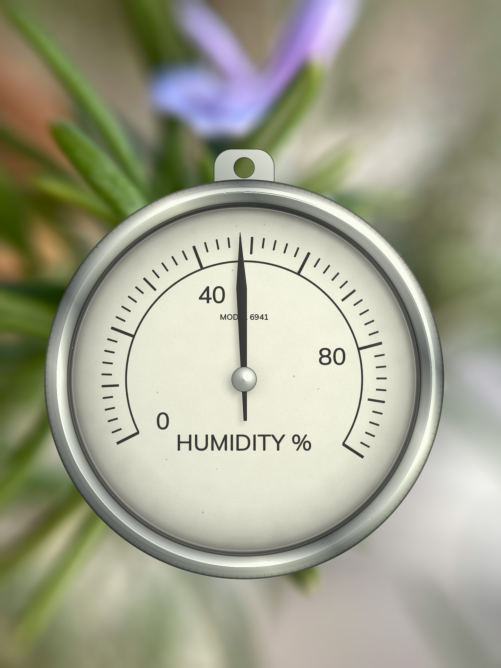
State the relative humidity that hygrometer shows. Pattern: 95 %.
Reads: 48 %
